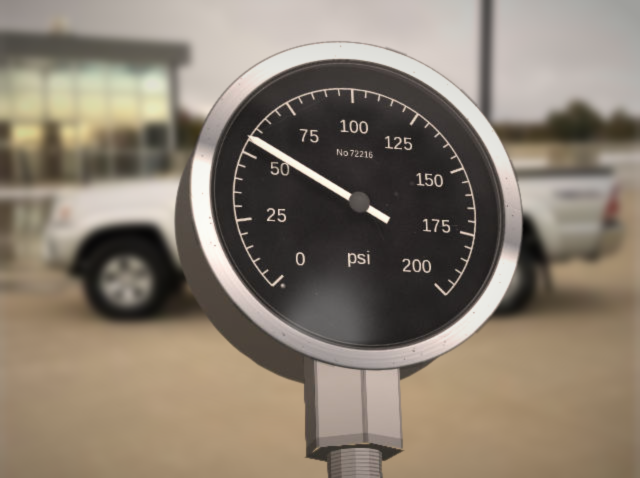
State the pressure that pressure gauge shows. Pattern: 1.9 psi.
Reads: 55 psi
